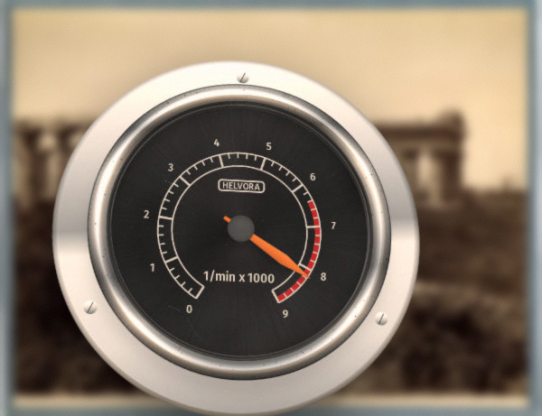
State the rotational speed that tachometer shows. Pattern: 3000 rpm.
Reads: 8200 rpm
